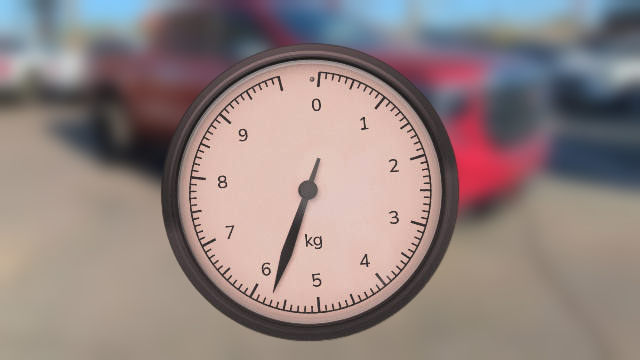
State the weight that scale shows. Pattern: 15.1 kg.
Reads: 5.7 kg
